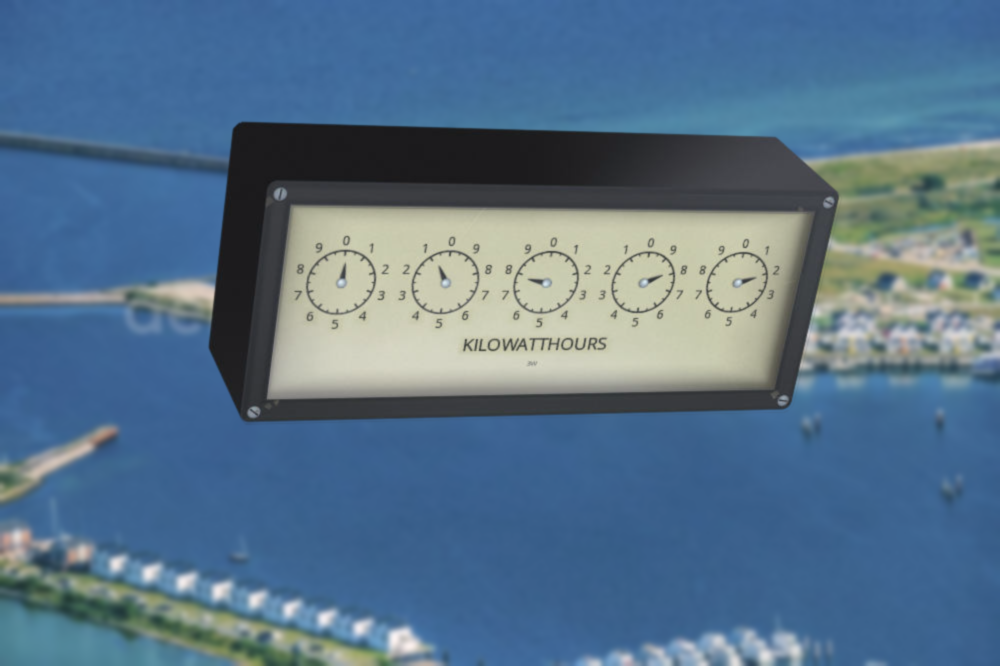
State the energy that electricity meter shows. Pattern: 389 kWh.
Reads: 782 kWh
